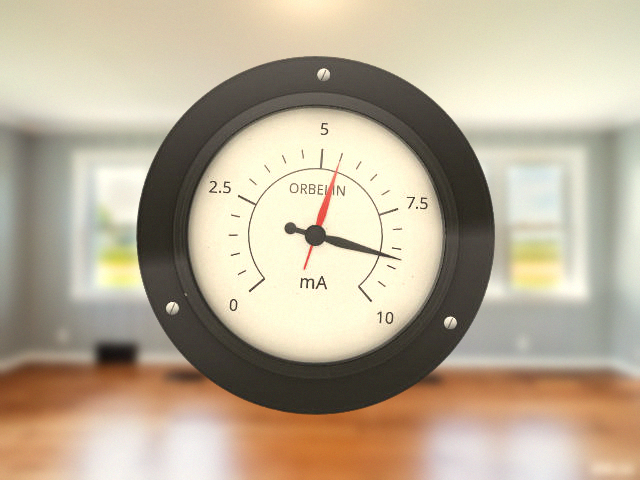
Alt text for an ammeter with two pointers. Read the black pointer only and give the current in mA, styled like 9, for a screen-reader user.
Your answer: 8.75
